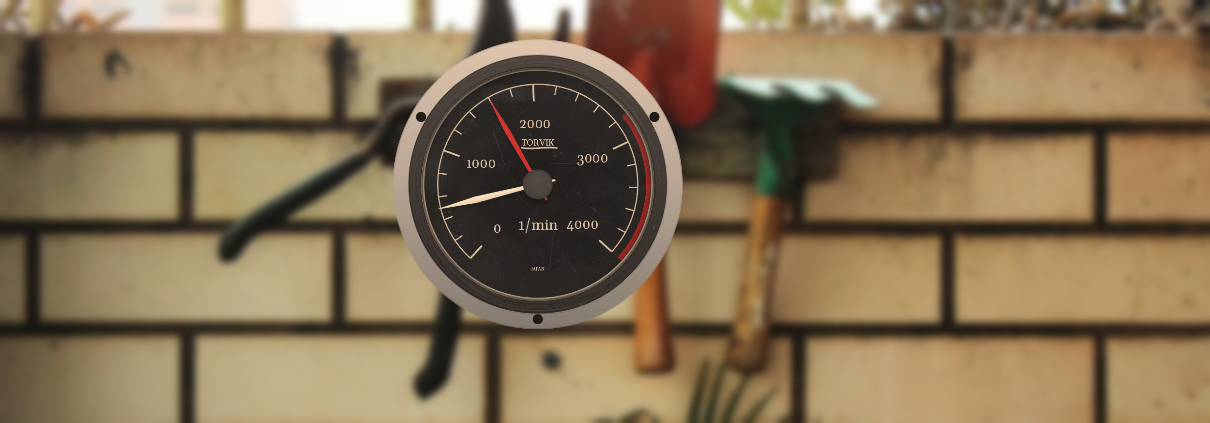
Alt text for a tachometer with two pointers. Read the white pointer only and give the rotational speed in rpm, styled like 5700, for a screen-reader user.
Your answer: 500
